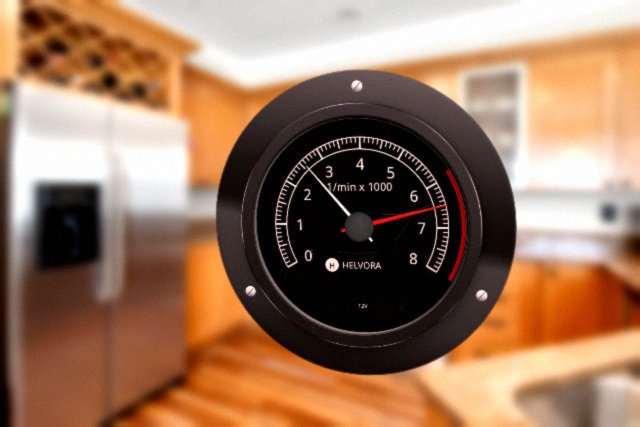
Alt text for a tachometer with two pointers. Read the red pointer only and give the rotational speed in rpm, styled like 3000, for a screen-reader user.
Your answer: 6500
